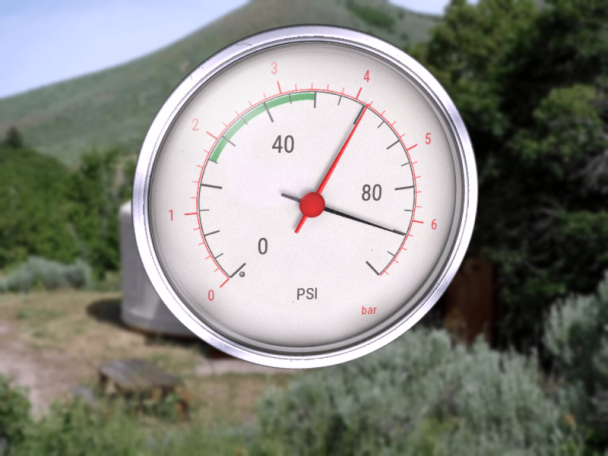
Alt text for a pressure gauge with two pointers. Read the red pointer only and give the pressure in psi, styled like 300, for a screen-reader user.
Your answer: 60
